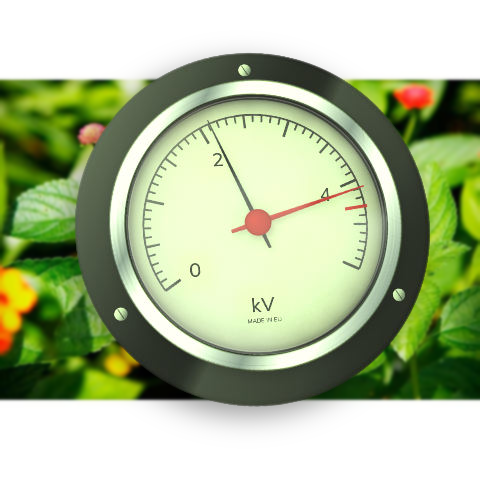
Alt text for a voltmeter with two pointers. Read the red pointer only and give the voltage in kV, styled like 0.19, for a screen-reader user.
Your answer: 4.1
